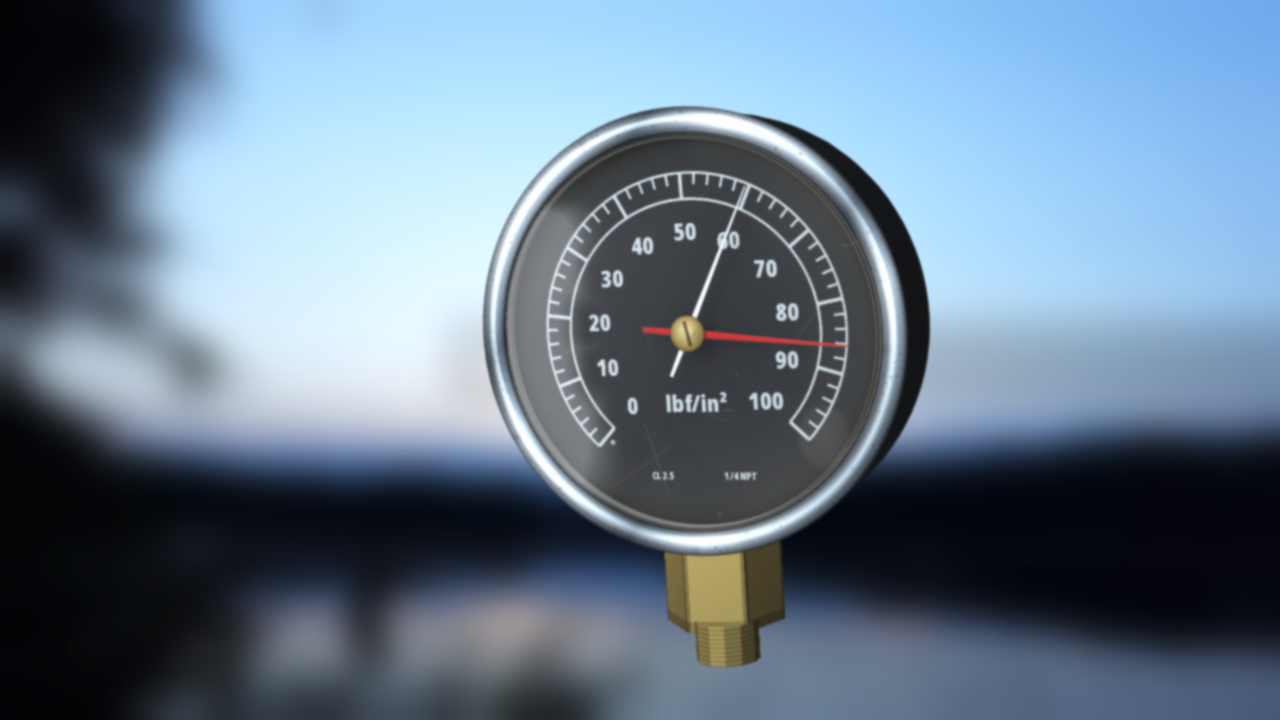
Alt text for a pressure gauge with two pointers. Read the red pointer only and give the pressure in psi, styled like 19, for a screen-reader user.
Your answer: 86
